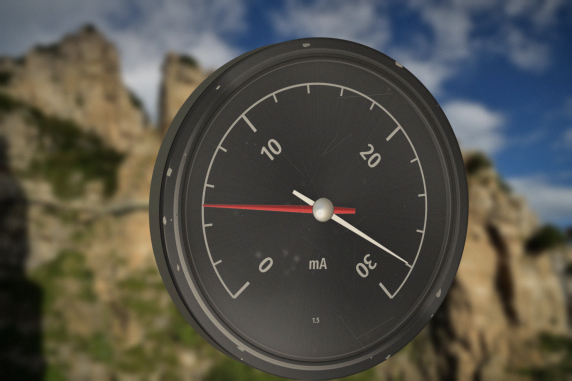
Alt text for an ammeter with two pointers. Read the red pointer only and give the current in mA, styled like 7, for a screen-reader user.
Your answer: 5
